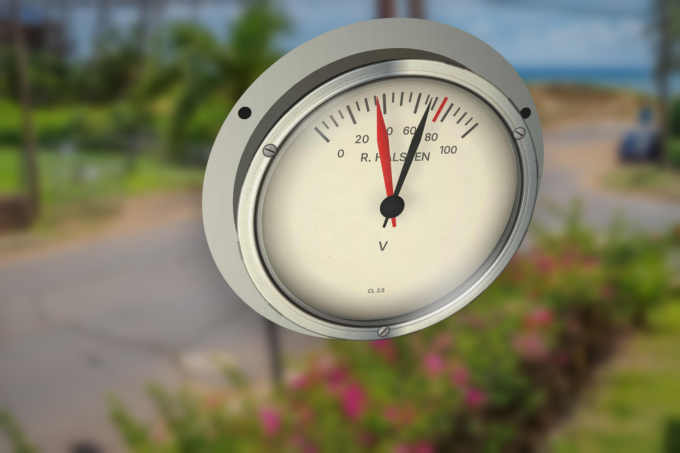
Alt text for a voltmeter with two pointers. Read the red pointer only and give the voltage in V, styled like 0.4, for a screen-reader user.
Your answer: 35
